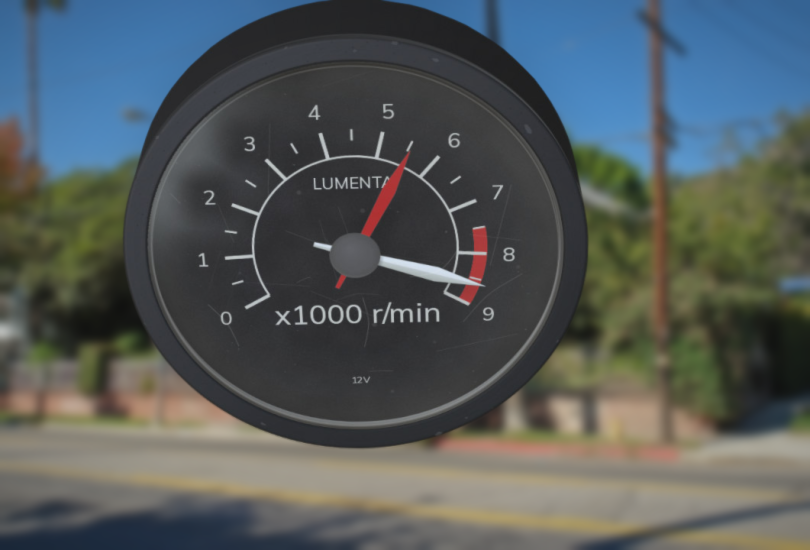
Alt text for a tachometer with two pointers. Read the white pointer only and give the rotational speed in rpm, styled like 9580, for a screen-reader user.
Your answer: 8500
